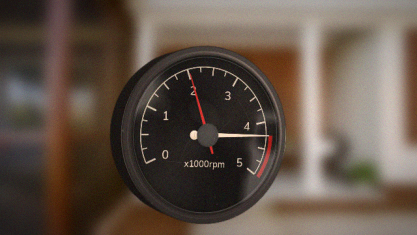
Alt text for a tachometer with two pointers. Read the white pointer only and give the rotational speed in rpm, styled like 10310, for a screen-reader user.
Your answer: 4250
